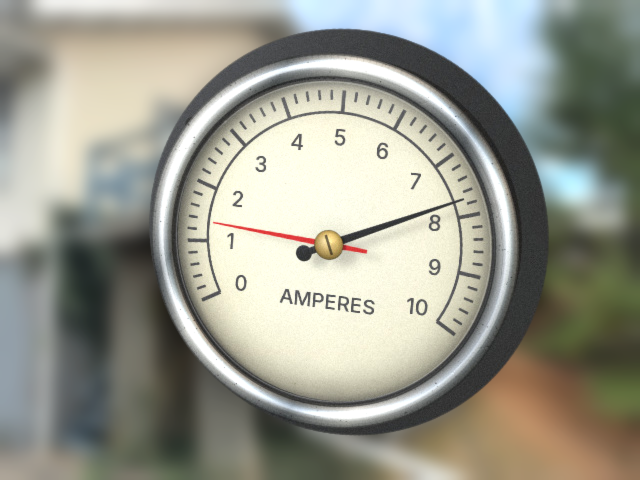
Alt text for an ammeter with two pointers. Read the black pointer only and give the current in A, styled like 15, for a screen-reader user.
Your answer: 7.7
